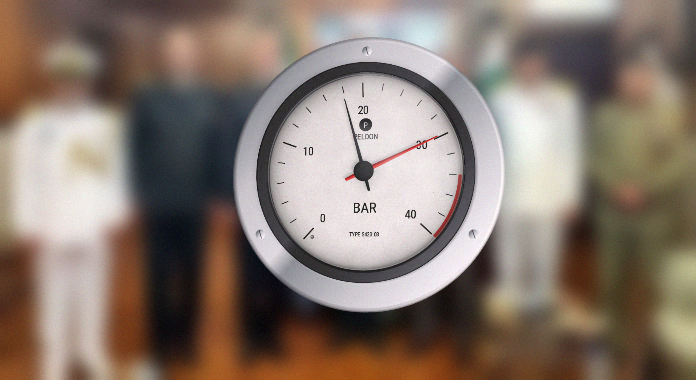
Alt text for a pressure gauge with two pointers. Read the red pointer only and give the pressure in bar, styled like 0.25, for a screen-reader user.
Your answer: 30
